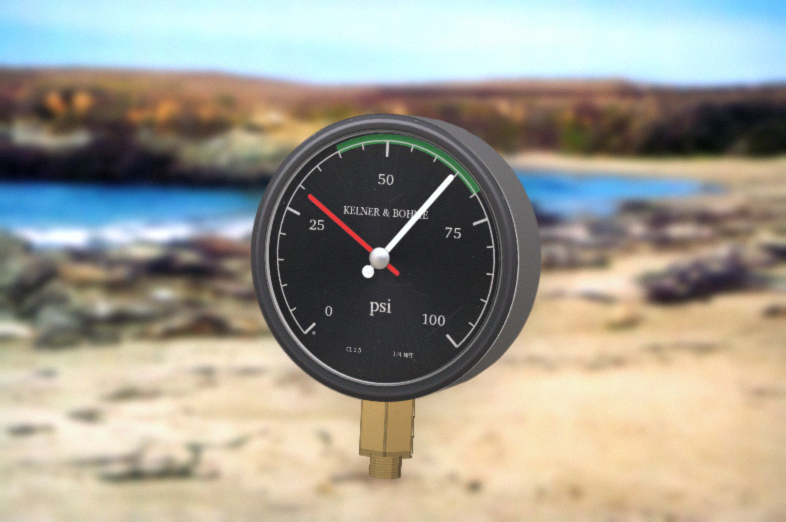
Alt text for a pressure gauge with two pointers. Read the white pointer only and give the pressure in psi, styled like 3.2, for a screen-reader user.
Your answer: 65
